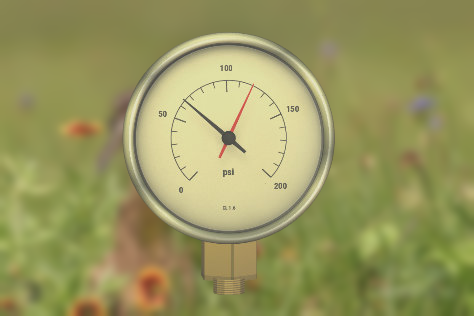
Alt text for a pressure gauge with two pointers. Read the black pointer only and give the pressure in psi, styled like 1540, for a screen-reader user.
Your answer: 65
